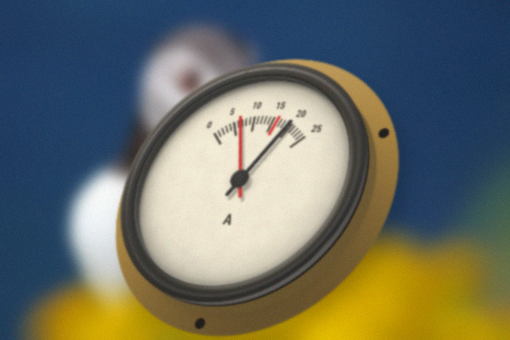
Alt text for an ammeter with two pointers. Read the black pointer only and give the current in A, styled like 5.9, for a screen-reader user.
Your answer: 20
